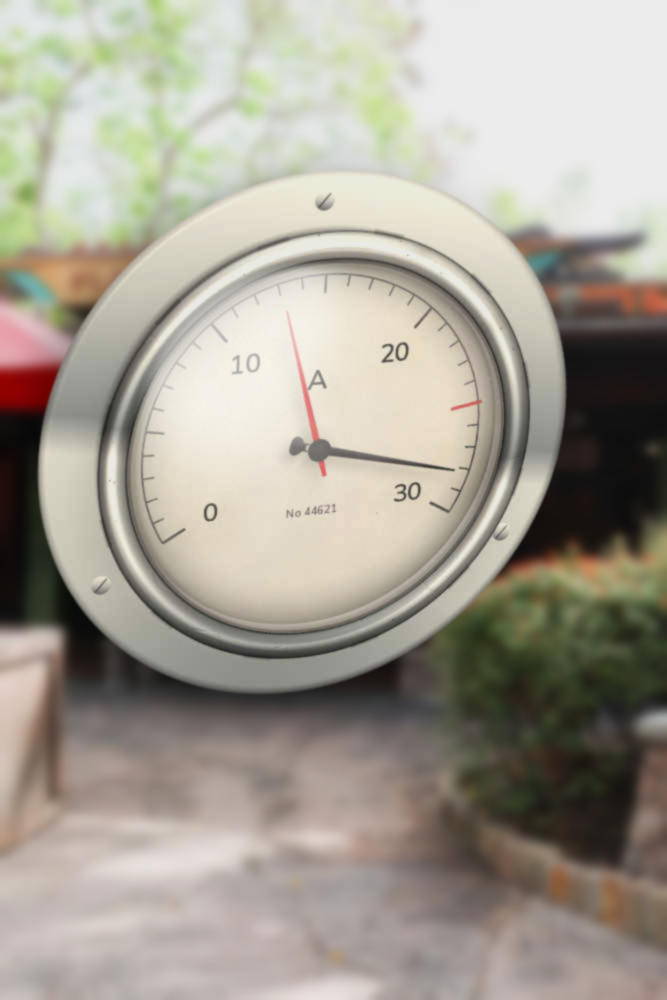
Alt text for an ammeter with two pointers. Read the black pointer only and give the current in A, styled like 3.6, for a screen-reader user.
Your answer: 28
